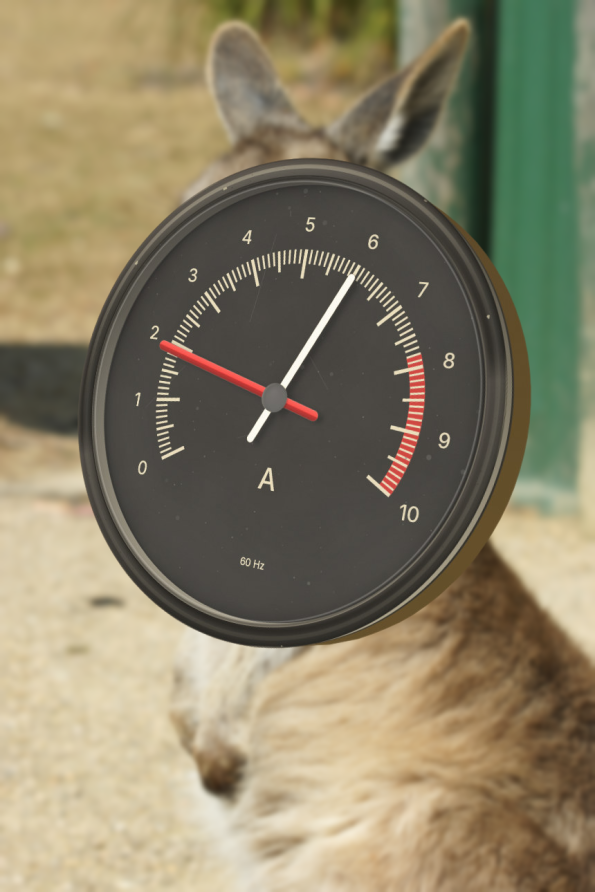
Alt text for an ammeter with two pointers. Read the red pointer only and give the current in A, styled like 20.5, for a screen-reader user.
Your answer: 1.9
